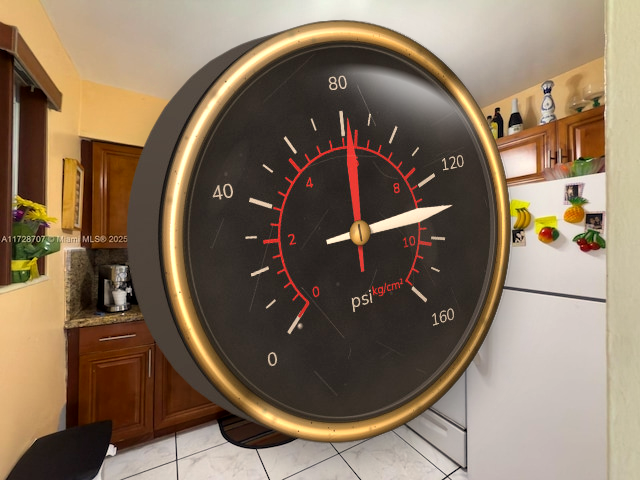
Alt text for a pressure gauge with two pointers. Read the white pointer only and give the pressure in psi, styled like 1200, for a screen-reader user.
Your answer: 130
